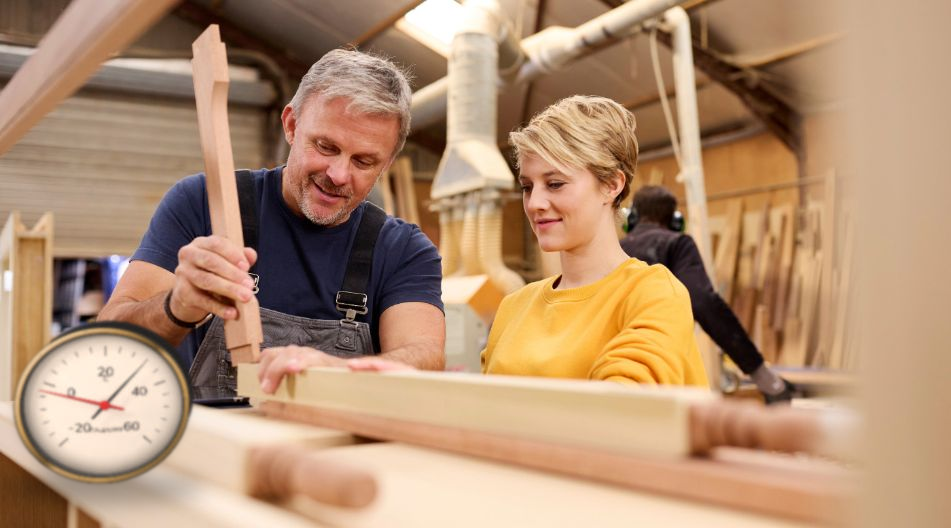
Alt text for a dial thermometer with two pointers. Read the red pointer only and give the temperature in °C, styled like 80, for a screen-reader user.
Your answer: -2
